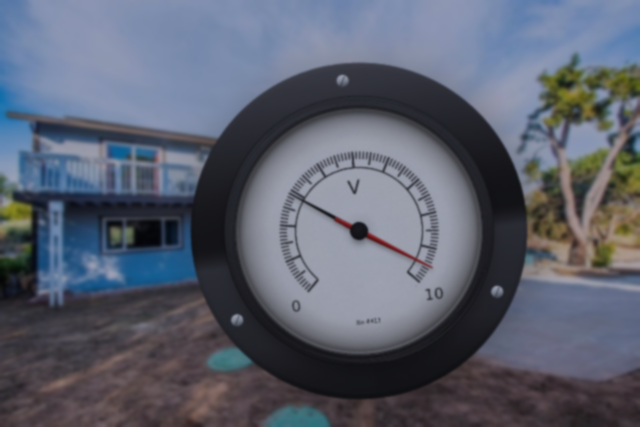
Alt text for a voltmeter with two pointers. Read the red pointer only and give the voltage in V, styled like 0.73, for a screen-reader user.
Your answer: 9.5
